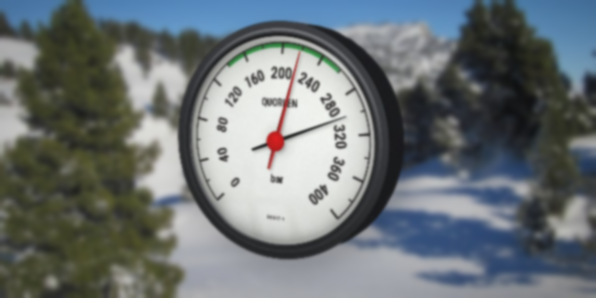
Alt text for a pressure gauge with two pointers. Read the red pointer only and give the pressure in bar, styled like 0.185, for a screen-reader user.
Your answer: 220
